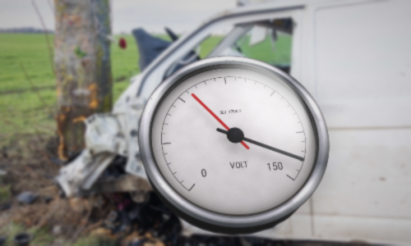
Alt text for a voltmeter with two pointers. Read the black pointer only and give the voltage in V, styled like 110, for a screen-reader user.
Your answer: 140
